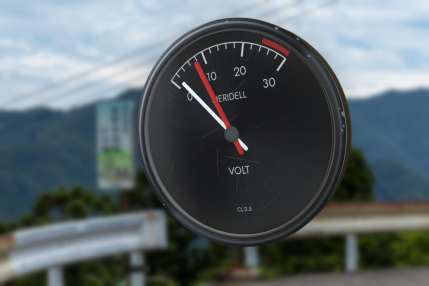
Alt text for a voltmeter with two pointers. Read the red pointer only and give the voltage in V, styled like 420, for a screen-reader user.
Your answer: 8
